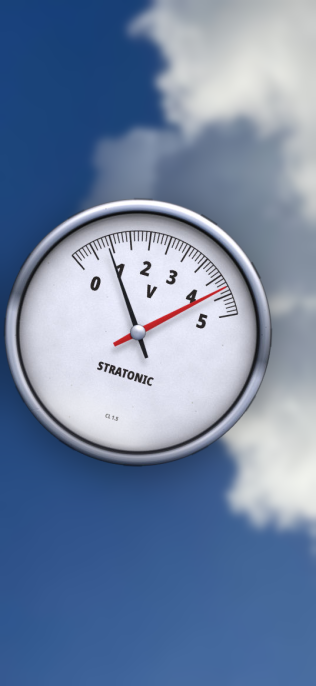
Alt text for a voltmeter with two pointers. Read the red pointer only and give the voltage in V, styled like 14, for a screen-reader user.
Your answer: 4.3
